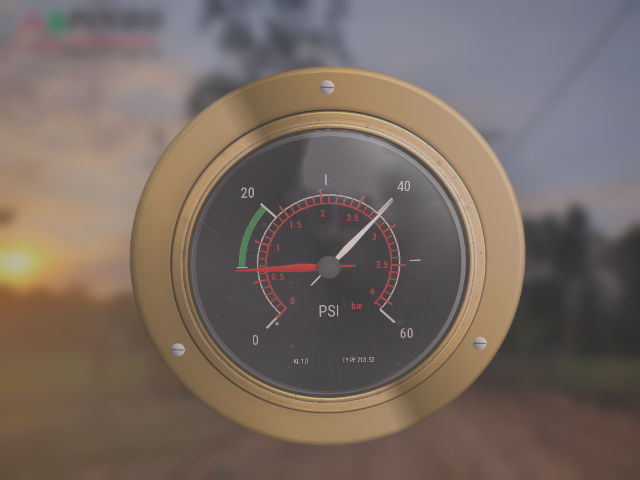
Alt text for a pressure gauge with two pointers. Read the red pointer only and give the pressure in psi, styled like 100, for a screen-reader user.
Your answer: 10
